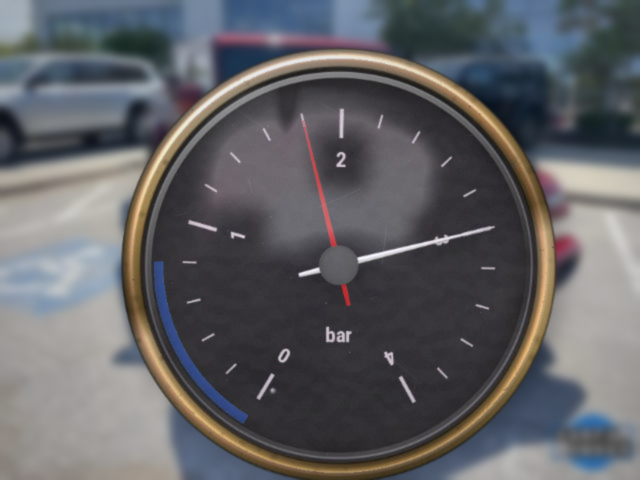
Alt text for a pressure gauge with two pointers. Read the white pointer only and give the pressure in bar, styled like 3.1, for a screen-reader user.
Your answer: 3
